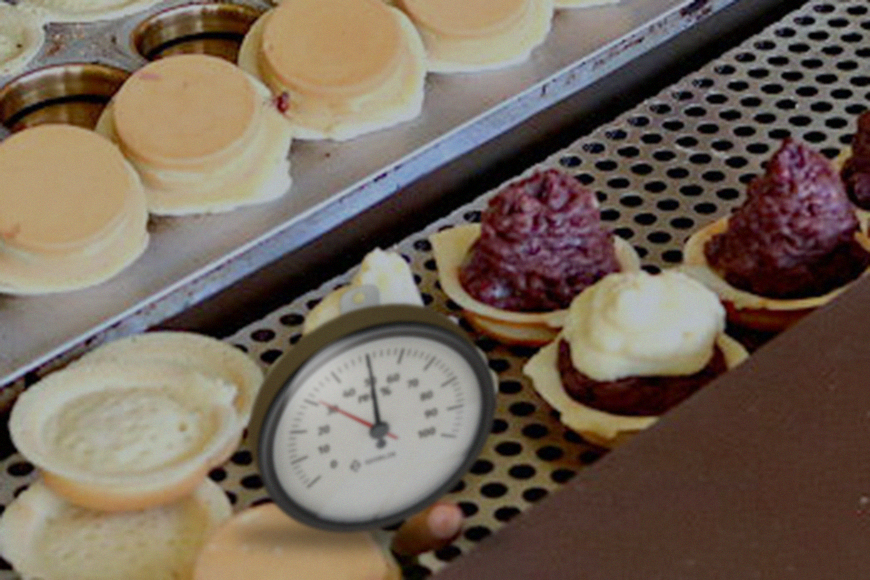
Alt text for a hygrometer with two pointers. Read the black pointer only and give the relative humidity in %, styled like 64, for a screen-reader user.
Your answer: 50
